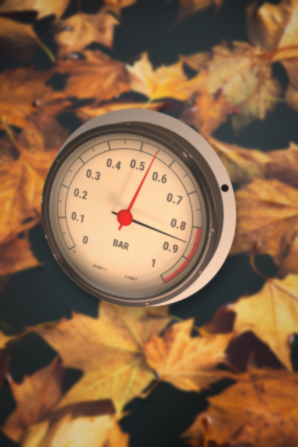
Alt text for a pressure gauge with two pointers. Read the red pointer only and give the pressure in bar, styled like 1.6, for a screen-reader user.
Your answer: 0.55
